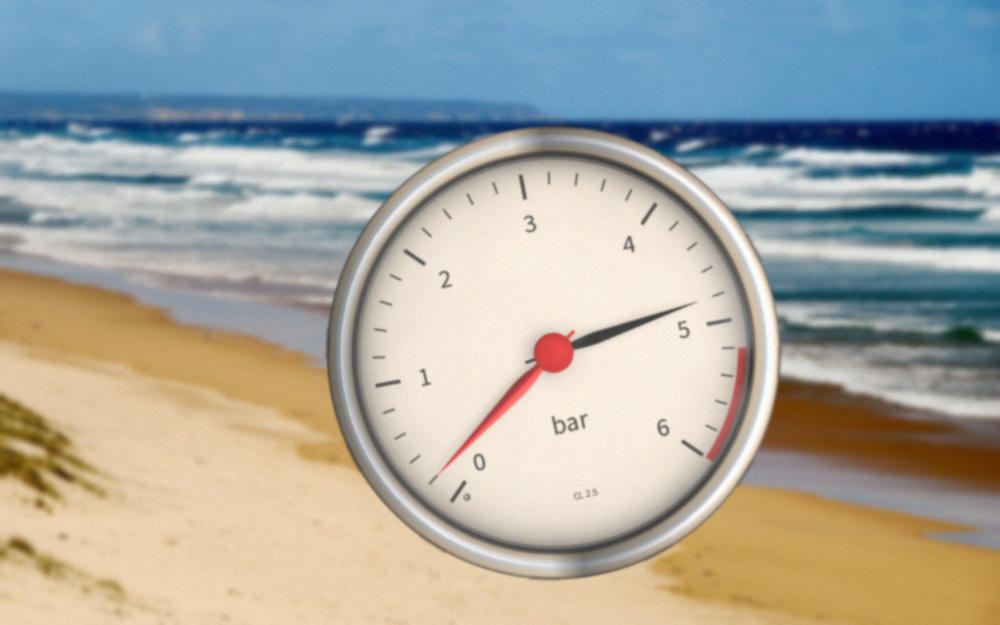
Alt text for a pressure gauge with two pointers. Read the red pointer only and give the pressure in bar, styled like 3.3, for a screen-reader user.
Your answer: 0.2
